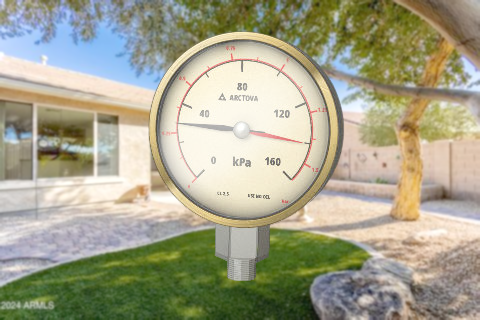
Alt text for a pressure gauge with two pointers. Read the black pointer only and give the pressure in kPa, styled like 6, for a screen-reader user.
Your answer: 30
